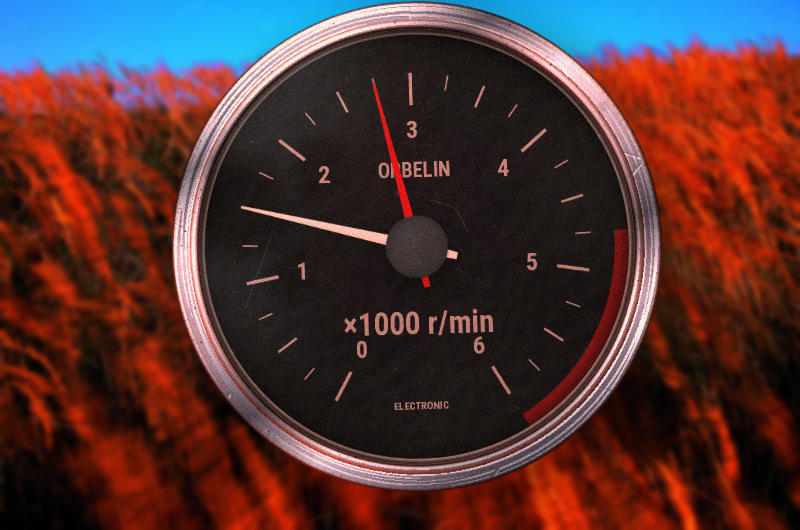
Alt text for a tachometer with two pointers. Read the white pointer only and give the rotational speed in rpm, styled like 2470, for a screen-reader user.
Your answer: 1500
